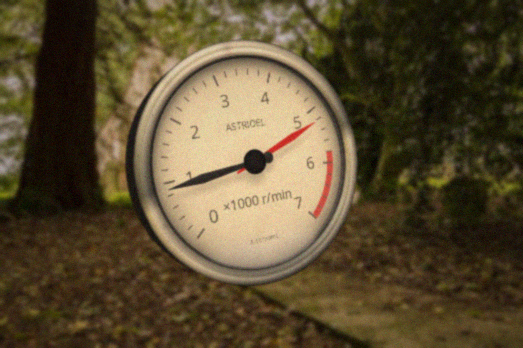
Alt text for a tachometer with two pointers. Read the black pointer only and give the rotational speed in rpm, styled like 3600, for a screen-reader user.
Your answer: 900
